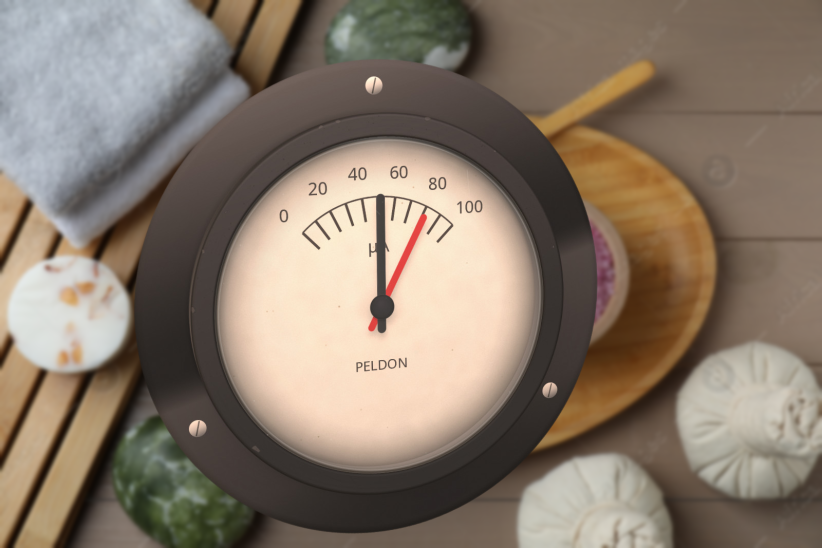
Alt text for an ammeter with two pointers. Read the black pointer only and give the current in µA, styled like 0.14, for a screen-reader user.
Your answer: 50
